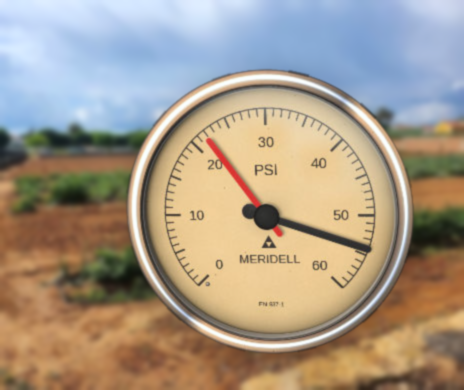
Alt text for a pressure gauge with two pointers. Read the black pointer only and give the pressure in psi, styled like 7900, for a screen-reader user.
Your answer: 54
